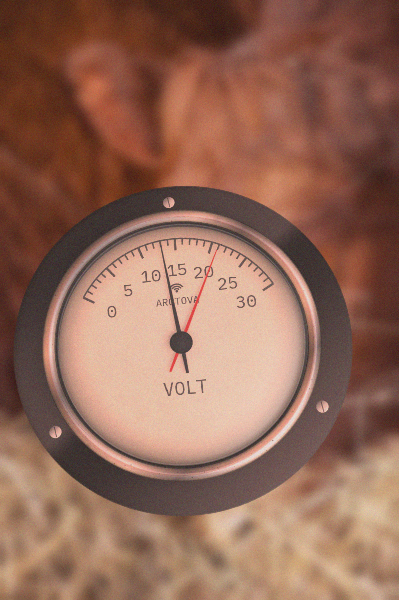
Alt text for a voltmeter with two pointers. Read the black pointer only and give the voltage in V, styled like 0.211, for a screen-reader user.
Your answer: 13
